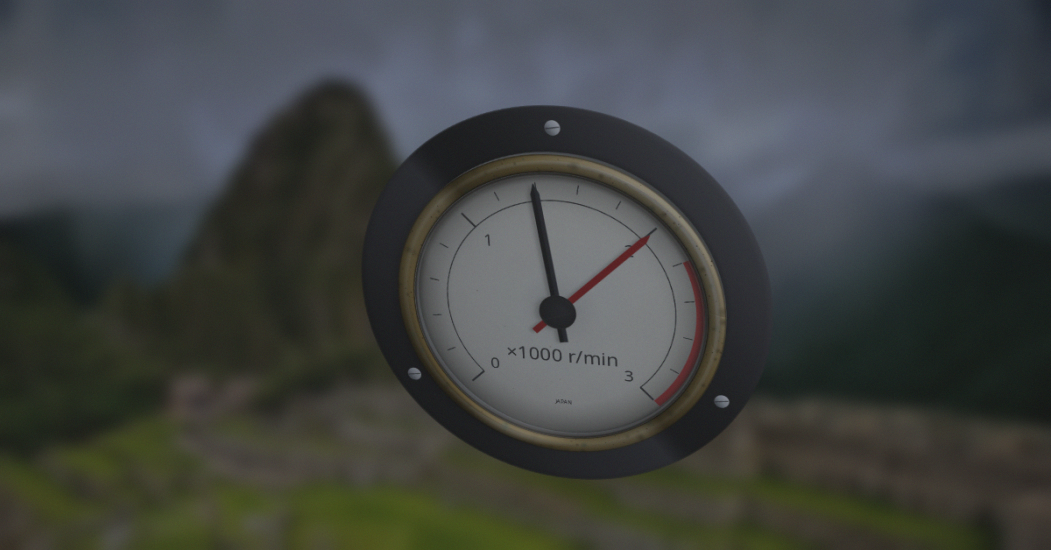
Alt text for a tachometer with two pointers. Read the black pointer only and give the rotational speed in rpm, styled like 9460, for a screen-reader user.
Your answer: 1400
